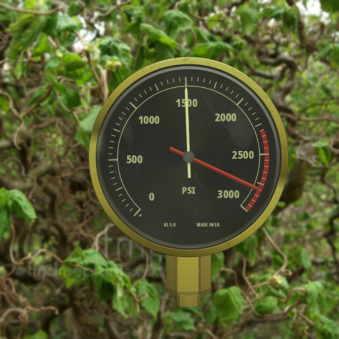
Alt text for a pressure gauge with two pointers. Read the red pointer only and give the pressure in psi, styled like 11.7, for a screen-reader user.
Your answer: 2800
